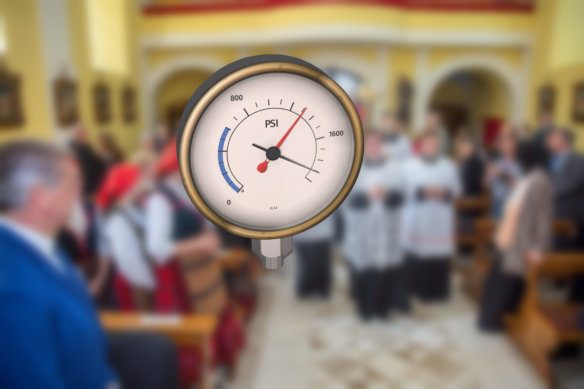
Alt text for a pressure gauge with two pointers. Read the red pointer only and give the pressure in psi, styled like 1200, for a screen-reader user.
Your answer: 1300
